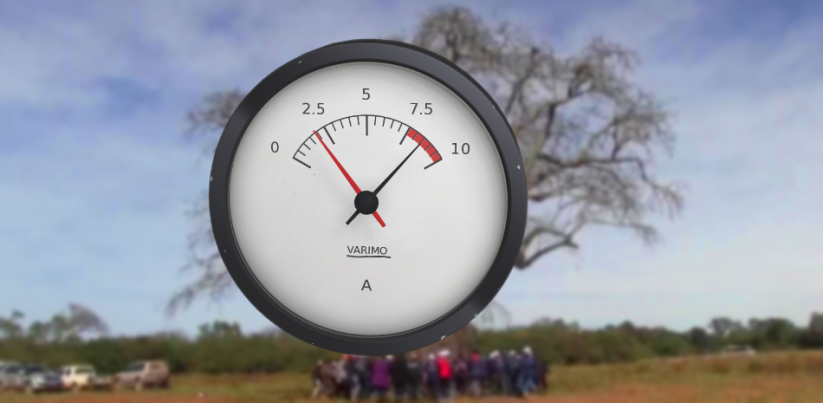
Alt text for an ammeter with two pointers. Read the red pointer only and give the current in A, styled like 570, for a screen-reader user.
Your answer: 2
